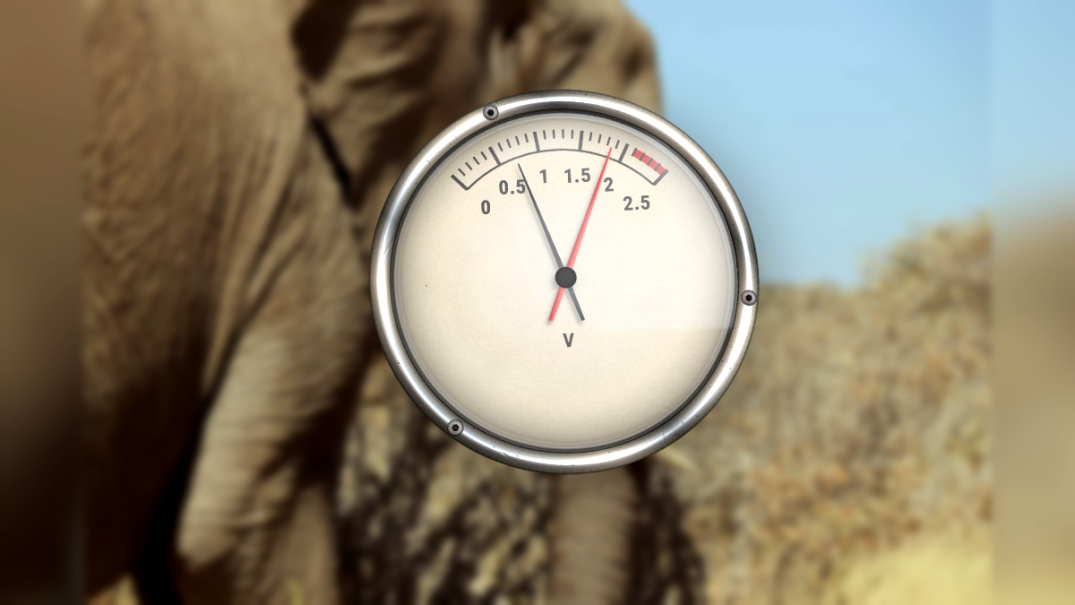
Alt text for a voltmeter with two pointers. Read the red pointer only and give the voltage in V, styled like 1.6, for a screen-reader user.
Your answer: 1.85
